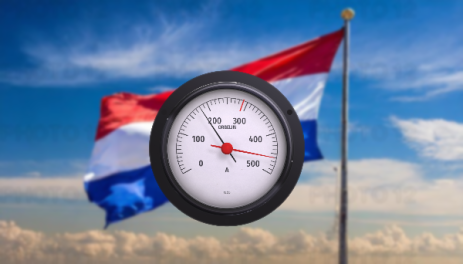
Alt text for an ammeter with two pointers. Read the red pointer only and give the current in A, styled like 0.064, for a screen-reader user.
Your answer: 460
